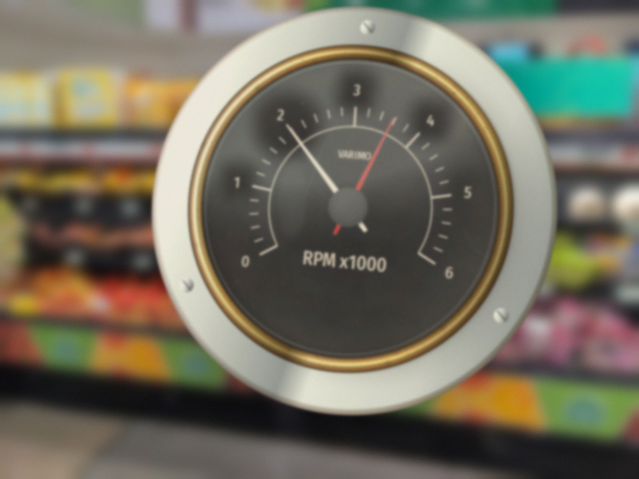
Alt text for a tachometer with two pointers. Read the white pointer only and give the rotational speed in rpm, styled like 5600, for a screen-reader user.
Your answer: 2000
